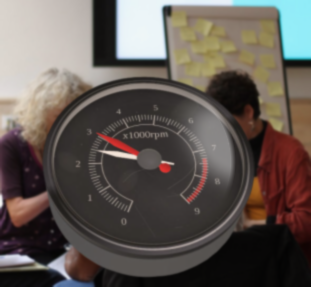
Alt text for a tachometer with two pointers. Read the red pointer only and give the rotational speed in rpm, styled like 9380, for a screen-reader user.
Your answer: 3000
